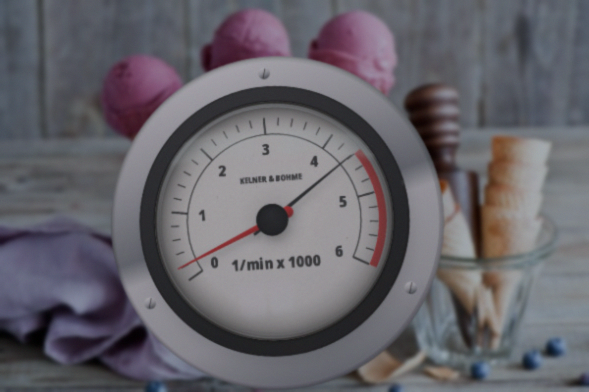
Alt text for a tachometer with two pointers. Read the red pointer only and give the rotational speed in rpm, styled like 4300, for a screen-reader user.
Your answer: 200
